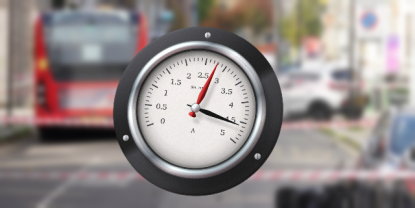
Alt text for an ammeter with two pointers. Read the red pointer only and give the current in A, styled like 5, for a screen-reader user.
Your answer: 2.8
